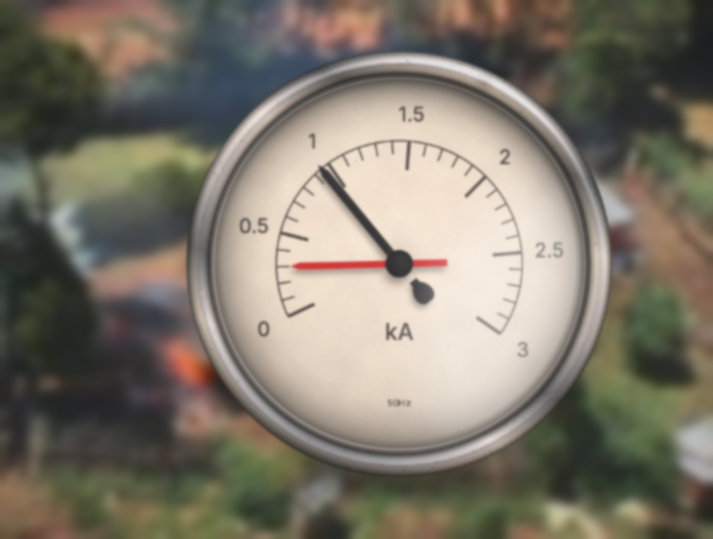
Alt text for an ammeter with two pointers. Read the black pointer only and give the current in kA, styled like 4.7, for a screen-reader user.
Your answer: 0.95
